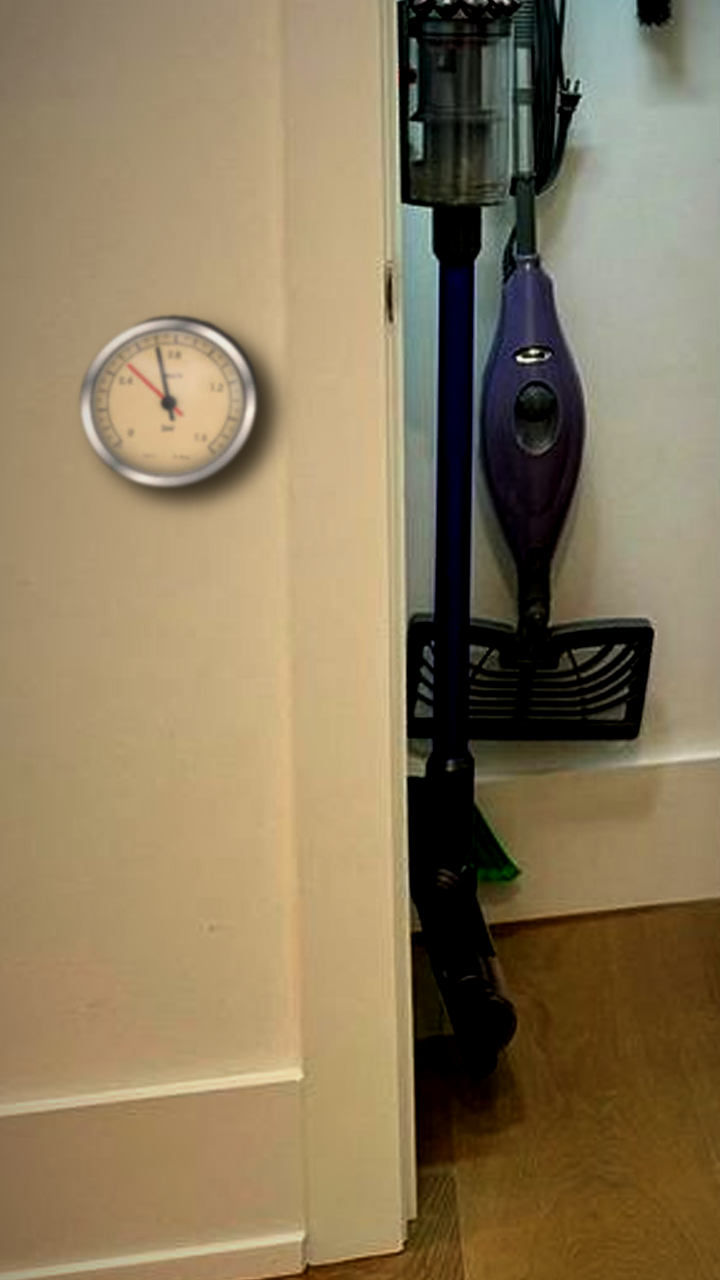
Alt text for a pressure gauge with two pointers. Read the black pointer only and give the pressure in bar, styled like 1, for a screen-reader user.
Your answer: 0.7
